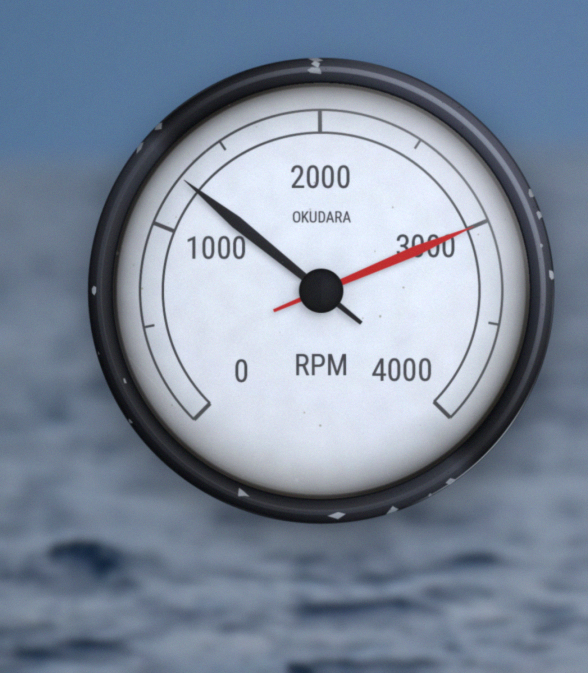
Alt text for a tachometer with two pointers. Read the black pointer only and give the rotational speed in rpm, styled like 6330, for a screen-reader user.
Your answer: 1250
